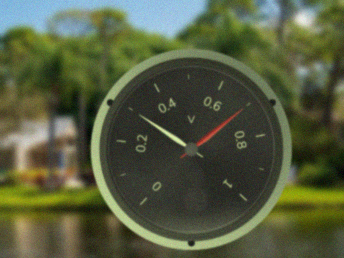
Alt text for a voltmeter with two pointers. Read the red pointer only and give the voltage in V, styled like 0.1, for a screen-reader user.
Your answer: 0.7
